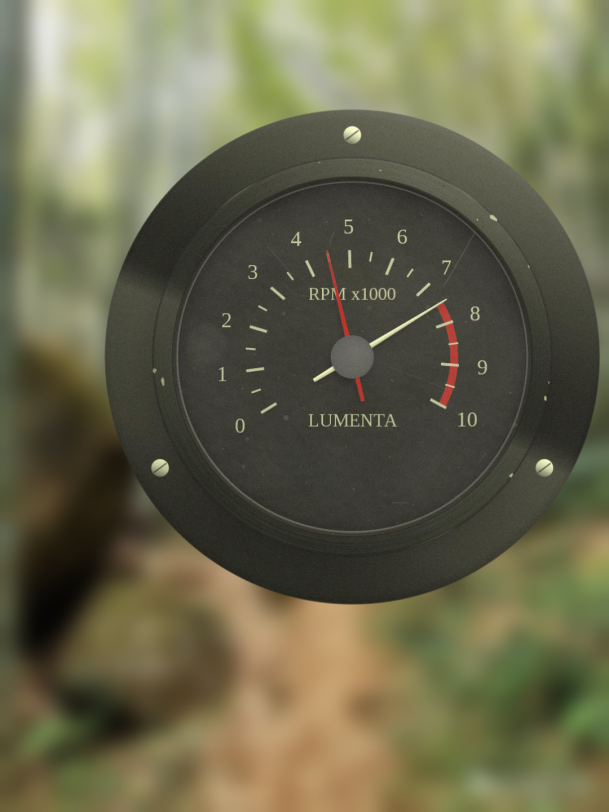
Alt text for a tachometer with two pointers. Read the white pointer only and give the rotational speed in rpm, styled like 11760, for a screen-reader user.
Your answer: 7500
